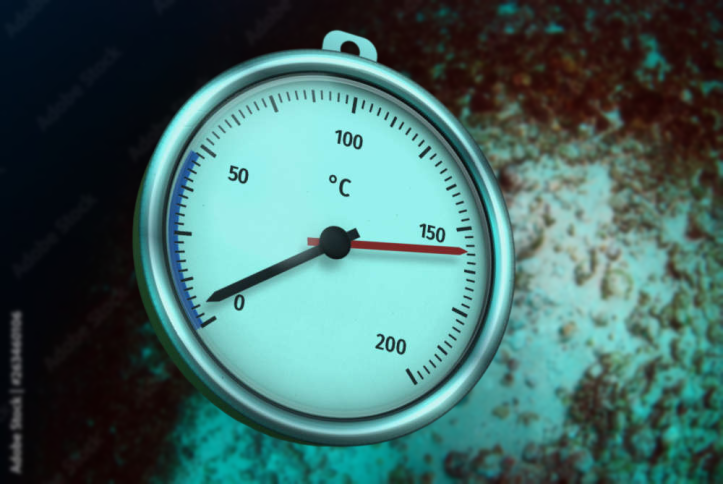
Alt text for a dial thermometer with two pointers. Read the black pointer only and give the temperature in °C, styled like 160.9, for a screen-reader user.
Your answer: 5
